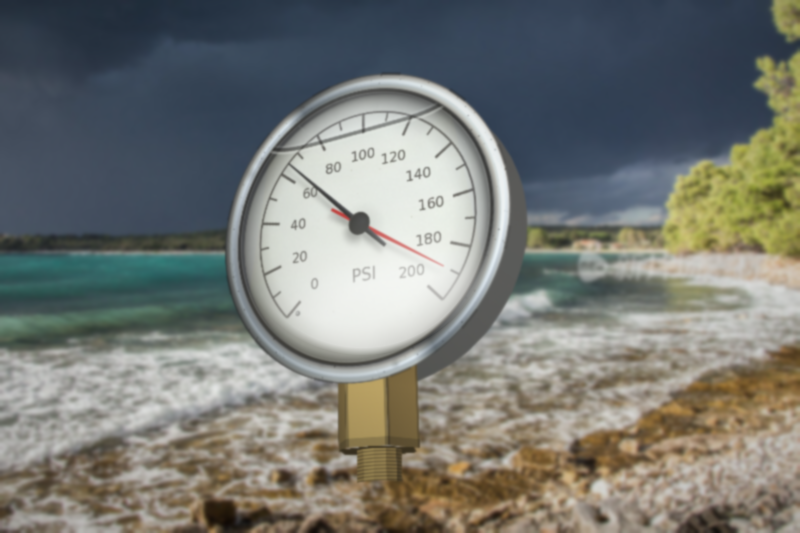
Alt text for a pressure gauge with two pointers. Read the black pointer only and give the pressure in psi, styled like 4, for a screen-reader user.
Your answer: 65
